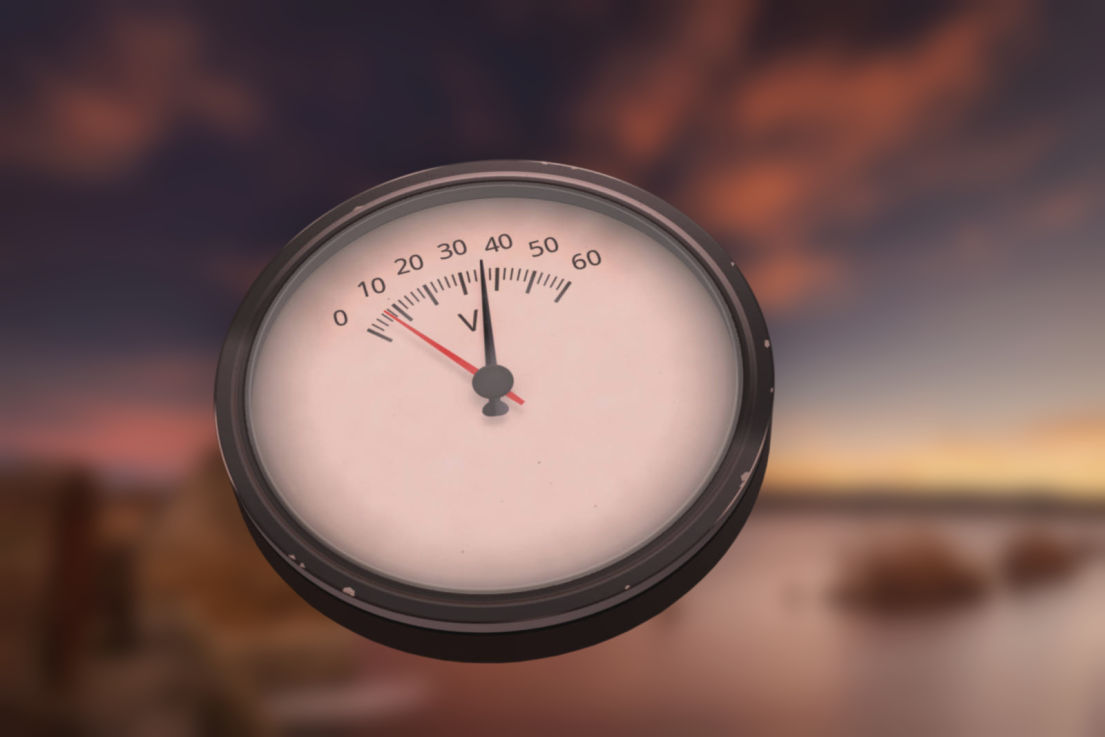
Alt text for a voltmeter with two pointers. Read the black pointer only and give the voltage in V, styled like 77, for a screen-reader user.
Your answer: 36
